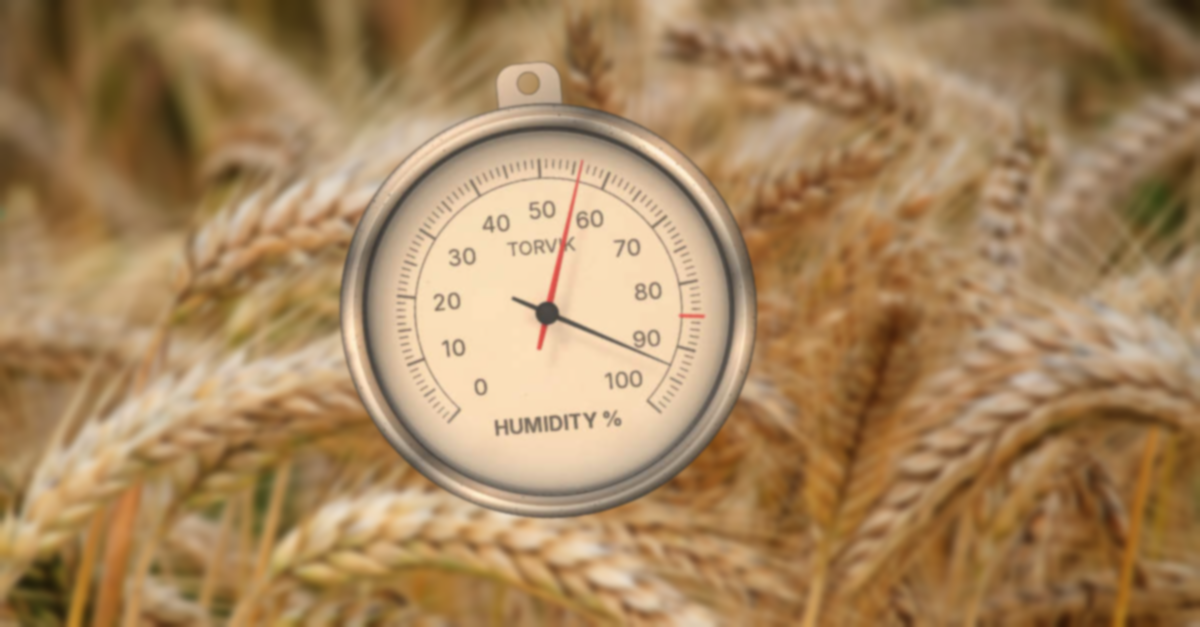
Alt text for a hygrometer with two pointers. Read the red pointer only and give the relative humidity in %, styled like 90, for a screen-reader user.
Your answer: 56
